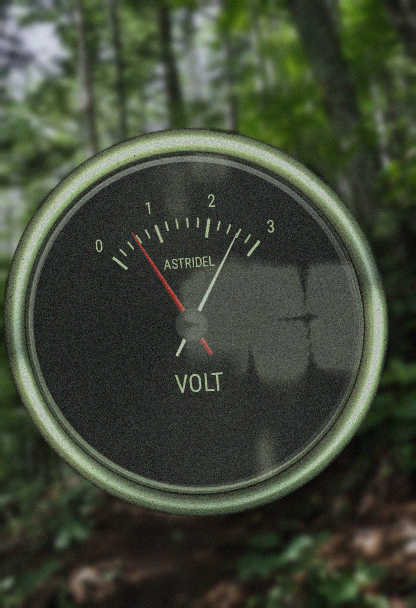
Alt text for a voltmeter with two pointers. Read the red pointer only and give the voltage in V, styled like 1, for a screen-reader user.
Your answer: 0.6
